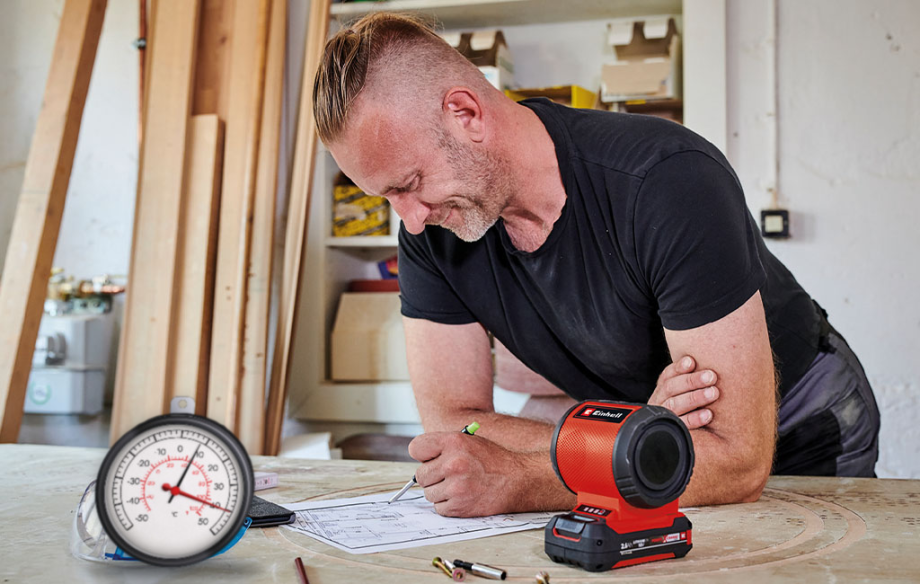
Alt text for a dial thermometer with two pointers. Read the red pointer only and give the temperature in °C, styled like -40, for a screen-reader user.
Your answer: 40
